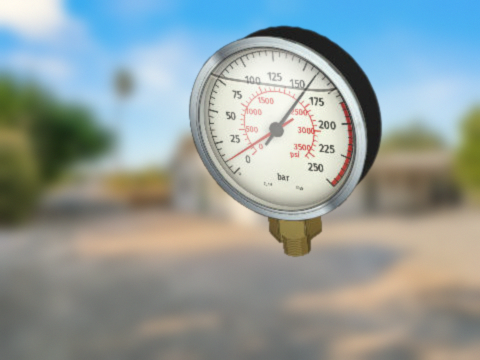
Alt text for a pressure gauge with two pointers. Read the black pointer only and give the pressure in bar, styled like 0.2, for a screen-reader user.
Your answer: 160
